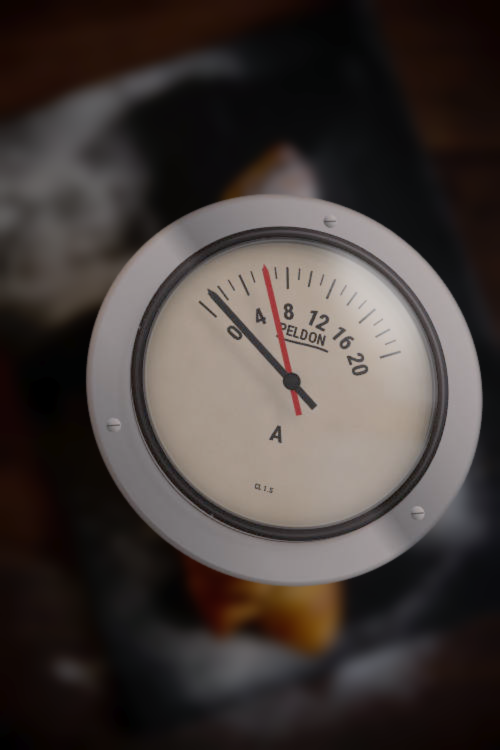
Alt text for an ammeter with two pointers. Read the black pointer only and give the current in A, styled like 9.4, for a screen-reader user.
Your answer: 1
